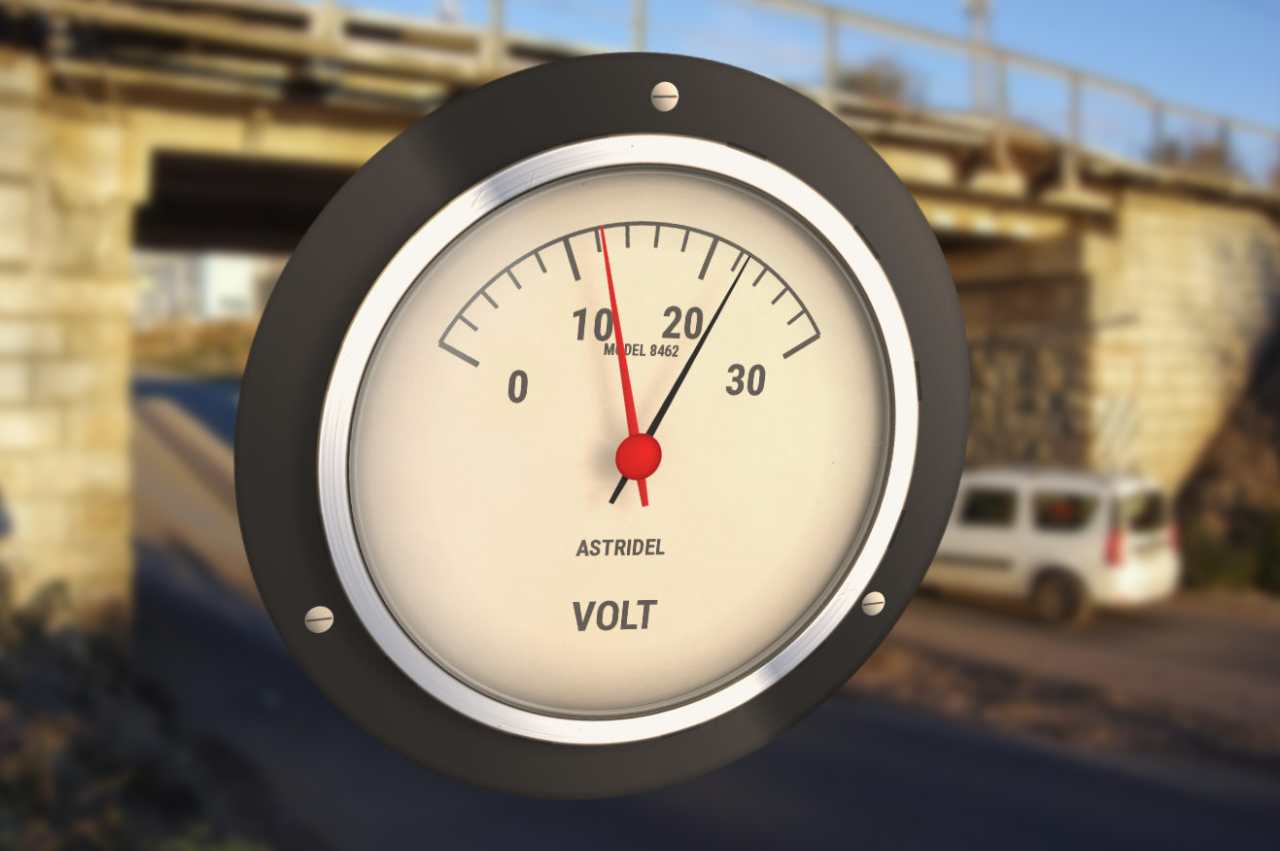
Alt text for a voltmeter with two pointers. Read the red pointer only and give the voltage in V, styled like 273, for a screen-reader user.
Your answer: 12
